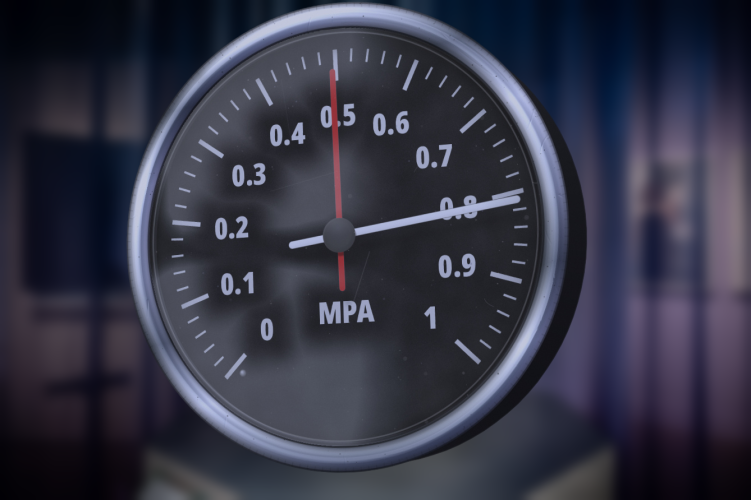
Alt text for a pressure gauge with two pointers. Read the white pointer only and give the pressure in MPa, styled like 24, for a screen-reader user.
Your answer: 0.81
